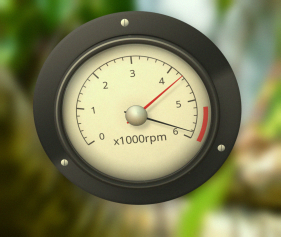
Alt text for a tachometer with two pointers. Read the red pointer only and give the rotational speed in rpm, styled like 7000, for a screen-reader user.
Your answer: 4300
